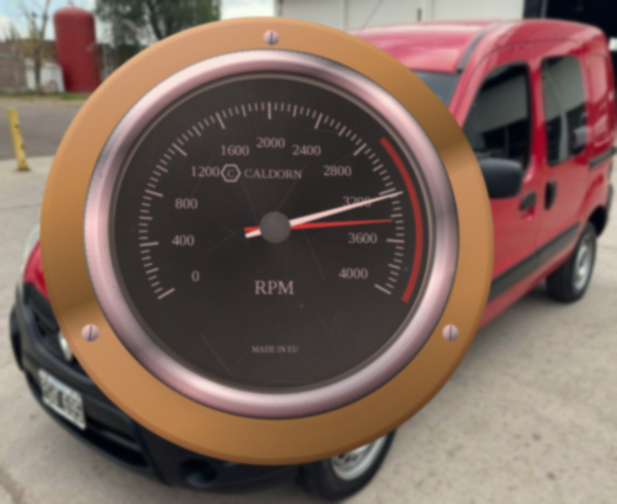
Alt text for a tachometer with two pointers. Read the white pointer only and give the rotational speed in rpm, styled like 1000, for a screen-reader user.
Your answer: 3250
